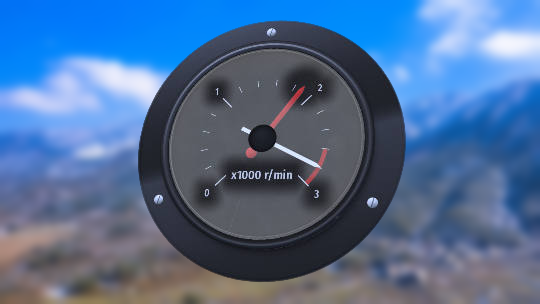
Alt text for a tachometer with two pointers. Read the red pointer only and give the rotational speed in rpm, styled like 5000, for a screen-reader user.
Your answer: 1900
